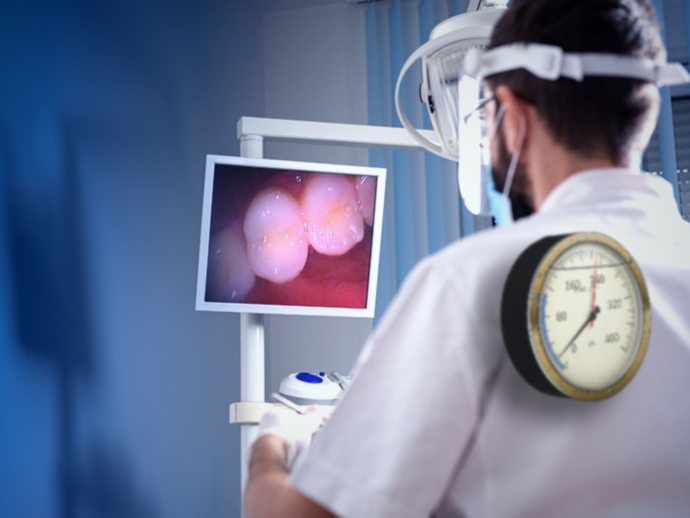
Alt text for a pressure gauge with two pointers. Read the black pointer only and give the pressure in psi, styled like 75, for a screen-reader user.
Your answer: 20
